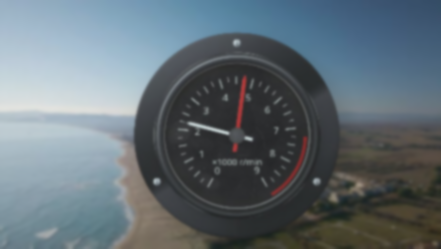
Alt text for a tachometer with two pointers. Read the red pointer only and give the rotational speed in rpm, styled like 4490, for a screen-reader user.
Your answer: 4750
